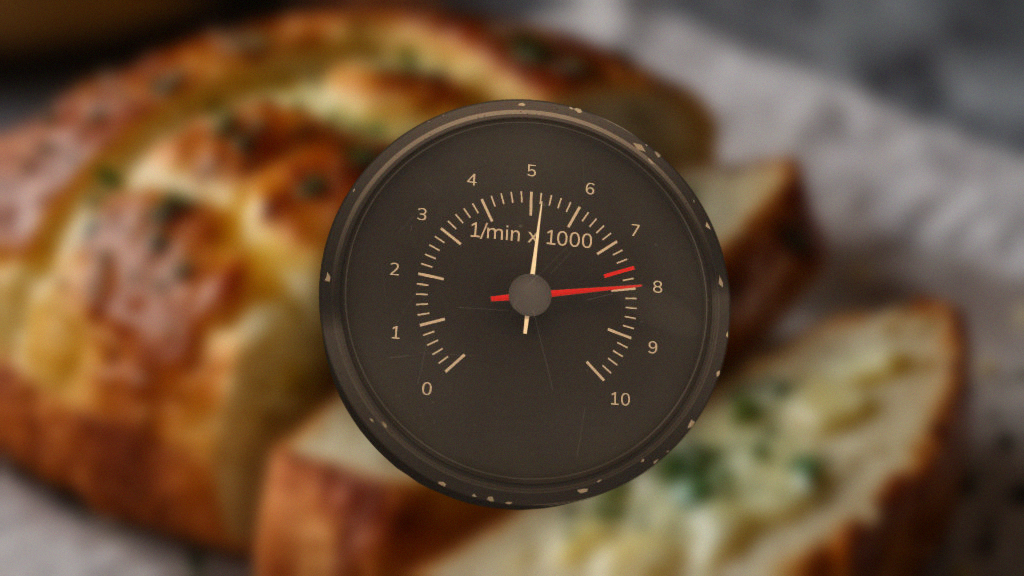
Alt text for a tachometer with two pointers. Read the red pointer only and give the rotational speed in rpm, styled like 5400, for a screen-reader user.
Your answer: 8000
